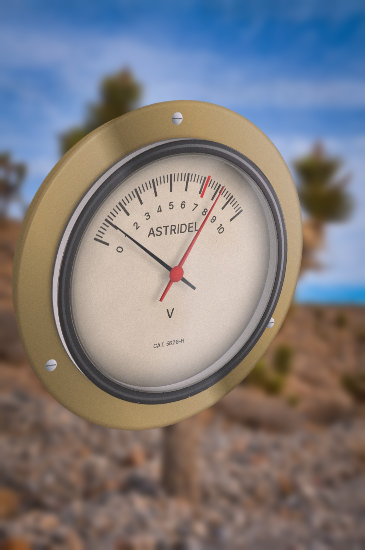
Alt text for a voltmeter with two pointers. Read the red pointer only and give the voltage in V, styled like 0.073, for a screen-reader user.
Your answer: 8
